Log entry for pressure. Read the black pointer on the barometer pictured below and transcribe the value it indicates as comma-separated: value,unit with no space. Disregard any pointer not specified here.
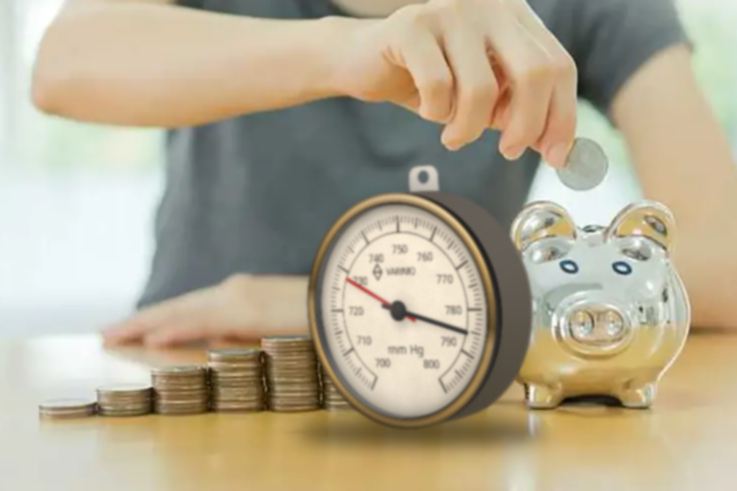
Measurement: 785,mmHg
